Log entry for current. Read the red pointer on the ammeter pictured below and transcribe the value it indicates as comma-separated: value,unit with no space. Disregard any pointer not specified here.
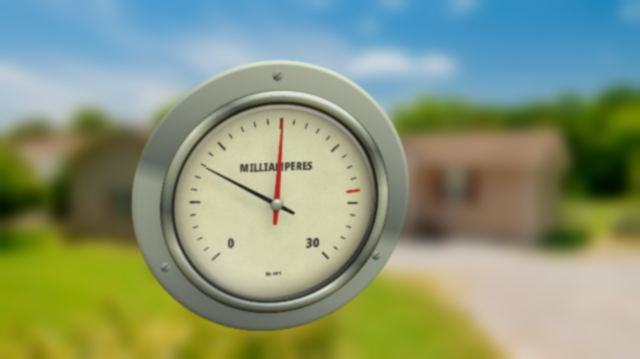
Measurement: 15,mA
